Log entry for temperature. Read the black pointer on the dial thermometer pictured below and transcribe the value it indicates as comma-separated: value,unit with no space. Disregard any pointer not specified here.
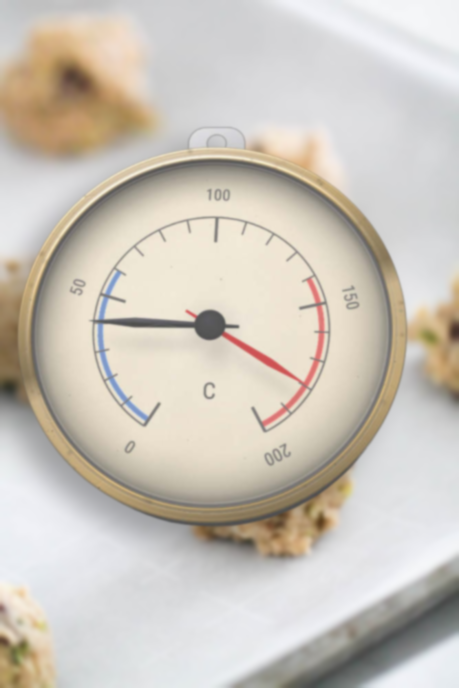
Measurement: 40,°C
